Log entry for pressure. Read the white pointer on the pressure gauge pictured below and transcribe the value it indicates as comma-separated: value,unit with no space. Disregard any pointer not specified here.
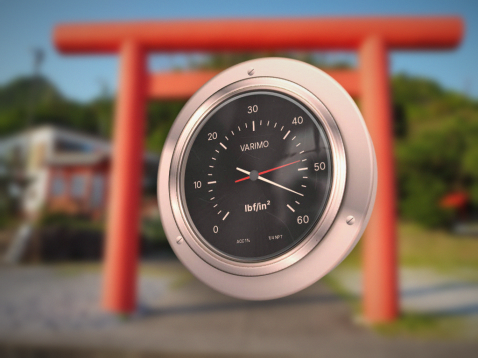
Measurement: 56,psi
